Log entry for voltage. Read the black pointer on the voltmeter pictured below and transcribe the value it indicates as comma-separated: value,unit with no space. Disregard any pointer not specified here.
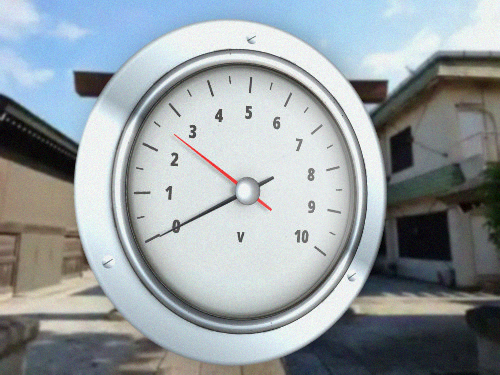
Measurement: 0,V
